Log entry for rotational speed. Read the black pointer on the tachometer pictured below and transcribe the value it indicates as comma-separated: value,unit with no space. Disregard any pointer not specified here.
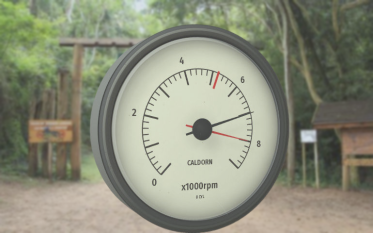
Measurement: 7000,rpm
